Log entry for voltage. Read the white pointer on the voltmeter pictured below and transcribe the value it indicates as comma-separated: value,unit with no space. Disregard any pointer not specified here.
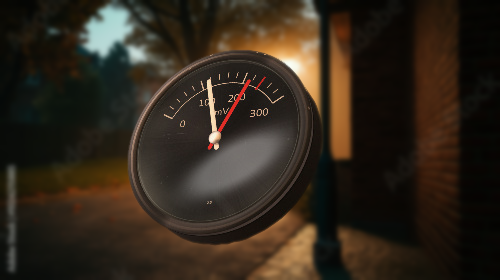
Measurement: 120,mV
